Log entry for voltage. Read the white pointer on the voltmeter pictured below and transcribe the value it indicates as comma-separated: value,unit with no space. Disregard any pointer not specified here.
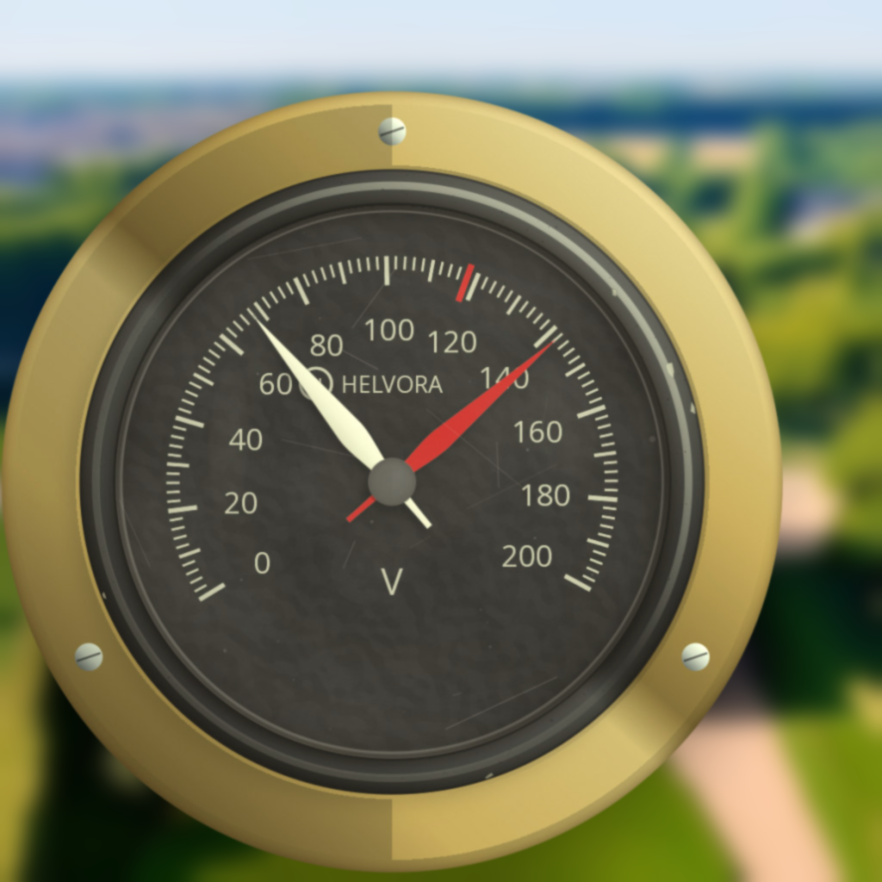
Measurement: 68,V
